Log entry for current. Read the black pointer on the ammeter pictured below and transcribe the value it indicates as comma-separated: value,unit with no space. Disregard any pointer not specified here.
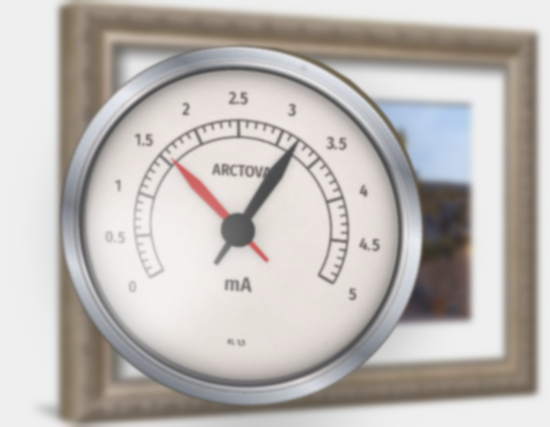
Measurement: 3.2,mA
